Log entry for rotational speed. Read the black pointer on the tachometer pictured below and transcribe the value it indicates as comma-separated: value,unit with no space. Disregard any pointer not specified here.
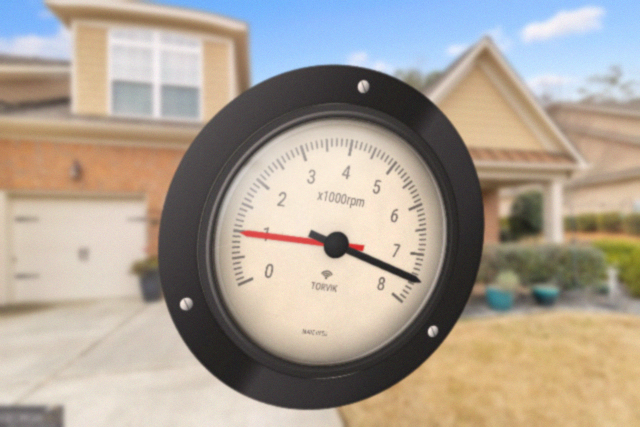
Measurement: 7500,rpm
